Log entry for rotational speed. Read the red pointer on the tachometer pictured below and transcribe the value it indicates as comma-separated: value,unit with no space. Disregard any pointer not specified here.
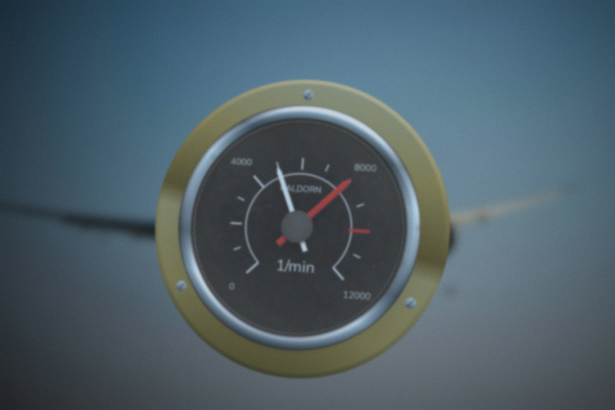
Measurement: 8000,rpm
